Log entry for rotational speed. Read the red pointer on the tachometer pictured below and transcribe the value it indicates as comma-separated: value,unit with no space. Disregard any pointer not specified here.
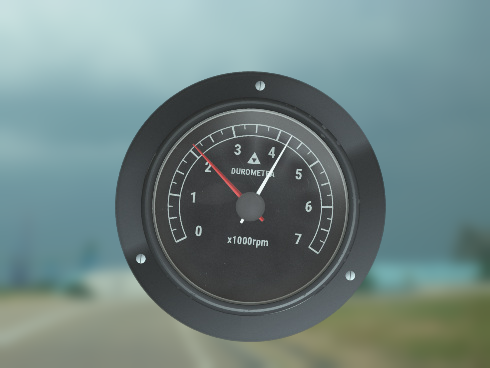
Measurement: 2125,rpm
